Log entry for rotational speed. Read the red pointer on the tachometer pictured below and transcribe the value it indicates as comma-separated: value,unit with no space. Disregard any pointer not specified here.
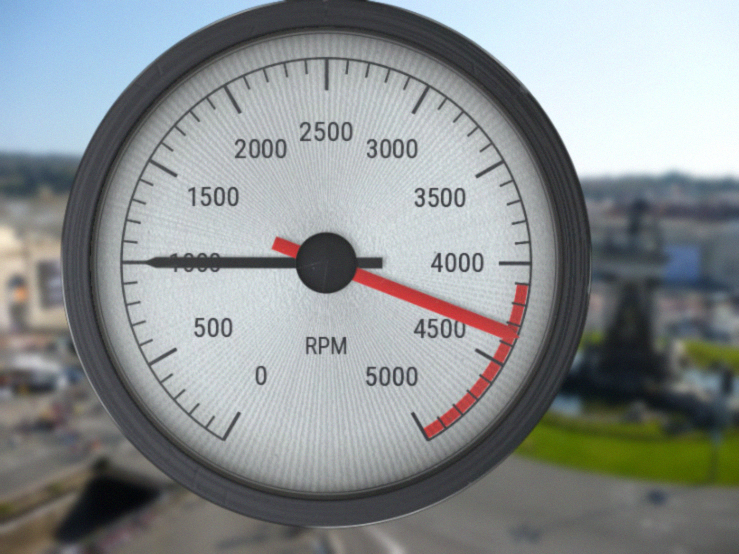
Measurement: 4350,rpm
